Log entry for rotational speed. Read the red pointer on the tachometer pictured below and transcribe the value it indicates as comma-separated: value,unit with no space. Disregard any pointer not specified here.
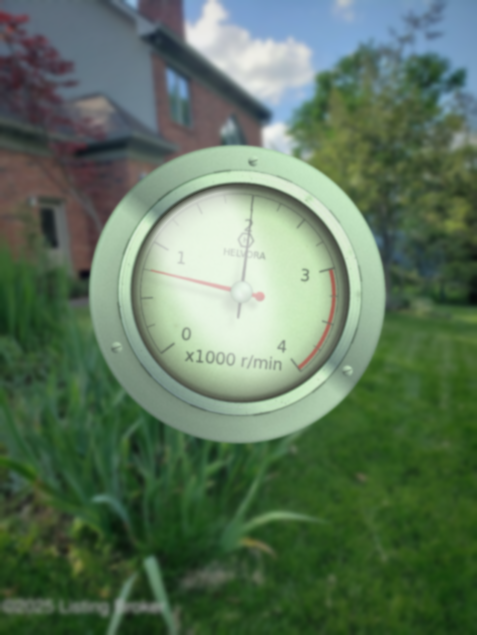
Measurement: 750,rpm
